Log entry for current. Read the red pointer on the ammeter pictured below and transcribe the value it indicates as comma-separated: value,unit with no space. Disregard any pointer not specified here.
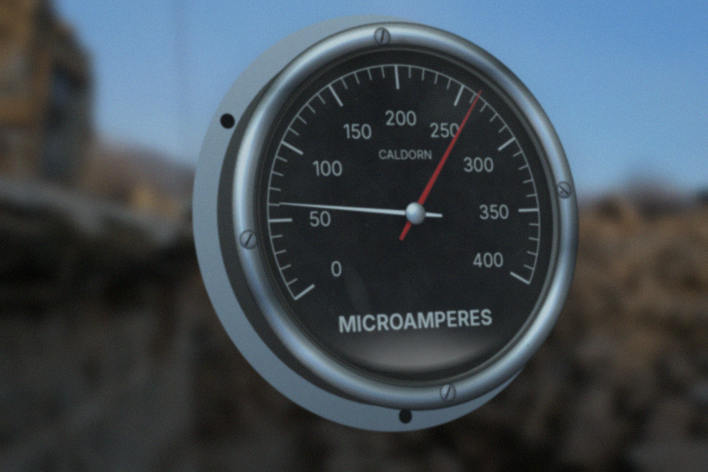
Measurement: 260,µA
